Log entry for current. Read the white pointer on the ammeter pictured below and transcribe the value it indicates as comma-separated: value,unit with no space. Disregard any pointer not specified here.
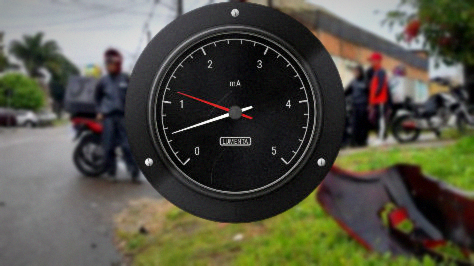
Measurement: 0.5,mA
